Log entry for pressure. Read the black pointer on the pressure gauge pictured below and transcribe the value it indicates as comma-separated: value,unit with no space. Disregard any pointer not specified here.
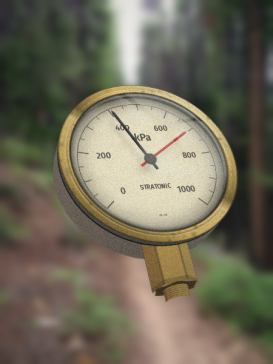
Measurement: 400,kPa
